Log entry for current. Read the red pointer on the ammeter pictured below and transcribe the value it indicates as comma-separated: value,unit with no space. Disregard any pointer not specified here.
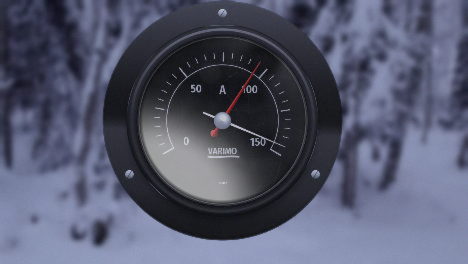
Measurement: 95,A
